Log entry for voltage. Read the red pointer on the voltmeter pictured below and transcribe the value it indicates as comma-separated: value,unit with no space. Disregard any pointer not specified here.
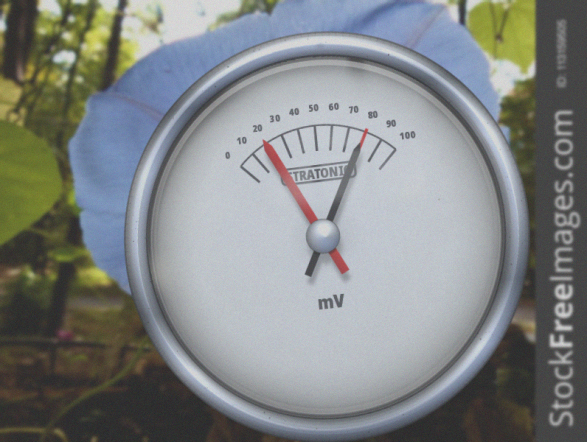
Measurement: 20,mV
